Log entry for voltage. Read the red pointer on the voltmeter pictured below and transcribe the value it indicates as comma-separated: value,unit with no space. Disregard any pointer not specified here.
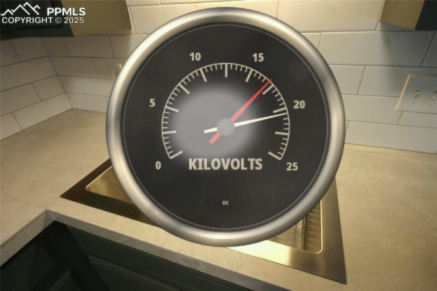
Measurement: 17,kV
